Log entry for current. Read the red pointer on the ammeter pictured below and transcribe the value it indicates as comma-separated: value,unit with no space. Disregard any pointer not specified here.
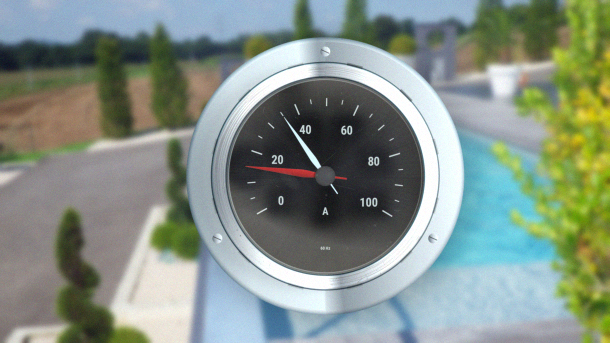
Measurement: 15,A
